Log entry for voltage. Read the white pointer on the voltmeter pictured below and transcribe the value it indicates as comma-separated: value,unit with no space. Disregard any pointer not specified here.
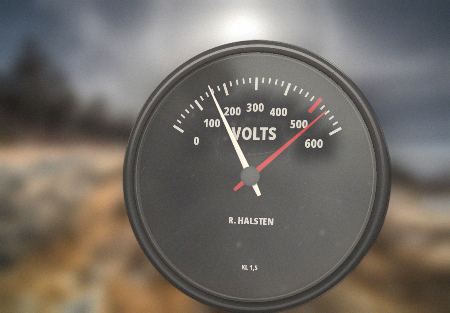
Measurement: 160,V
